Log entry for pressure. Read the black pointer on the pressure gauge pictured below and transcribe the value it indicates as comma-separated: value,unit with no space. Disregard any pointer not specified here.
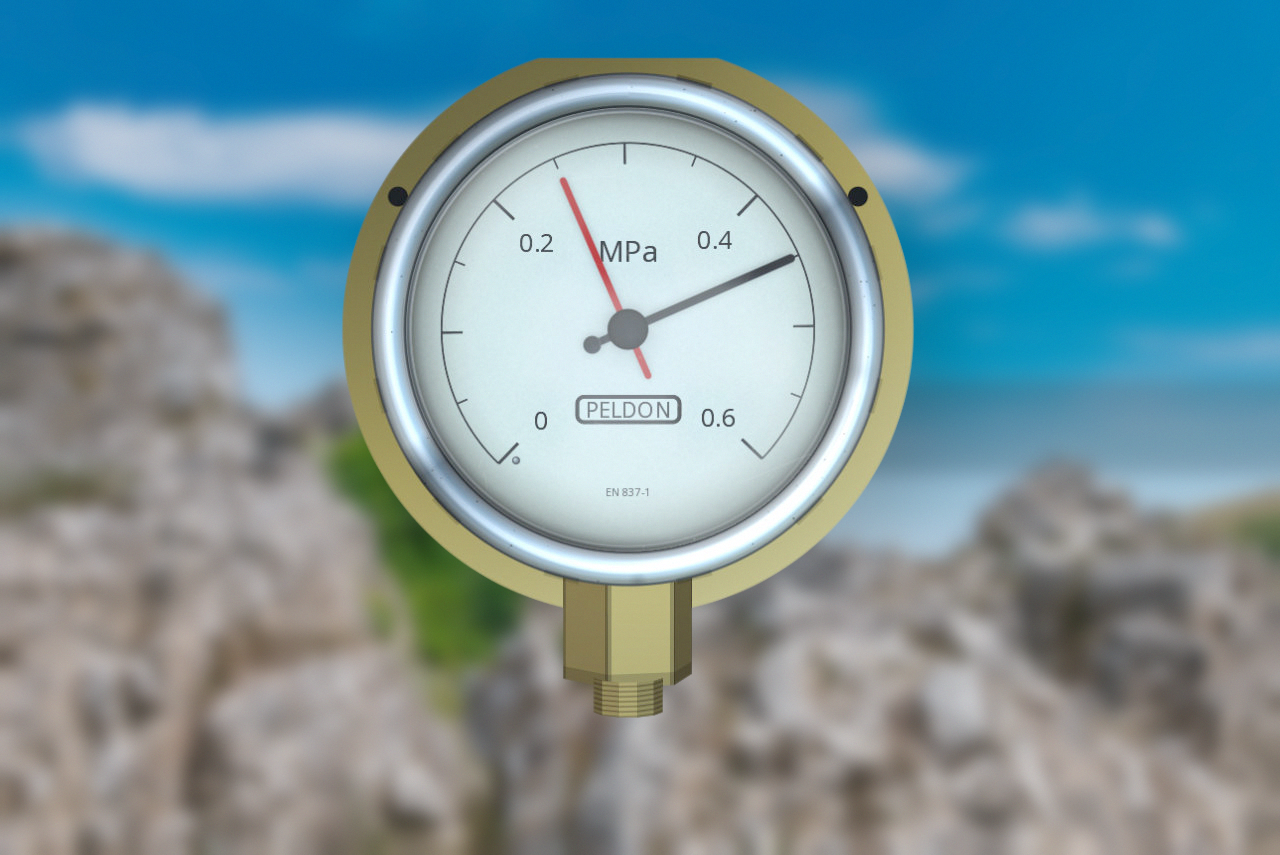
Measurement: 0.45,MPa
